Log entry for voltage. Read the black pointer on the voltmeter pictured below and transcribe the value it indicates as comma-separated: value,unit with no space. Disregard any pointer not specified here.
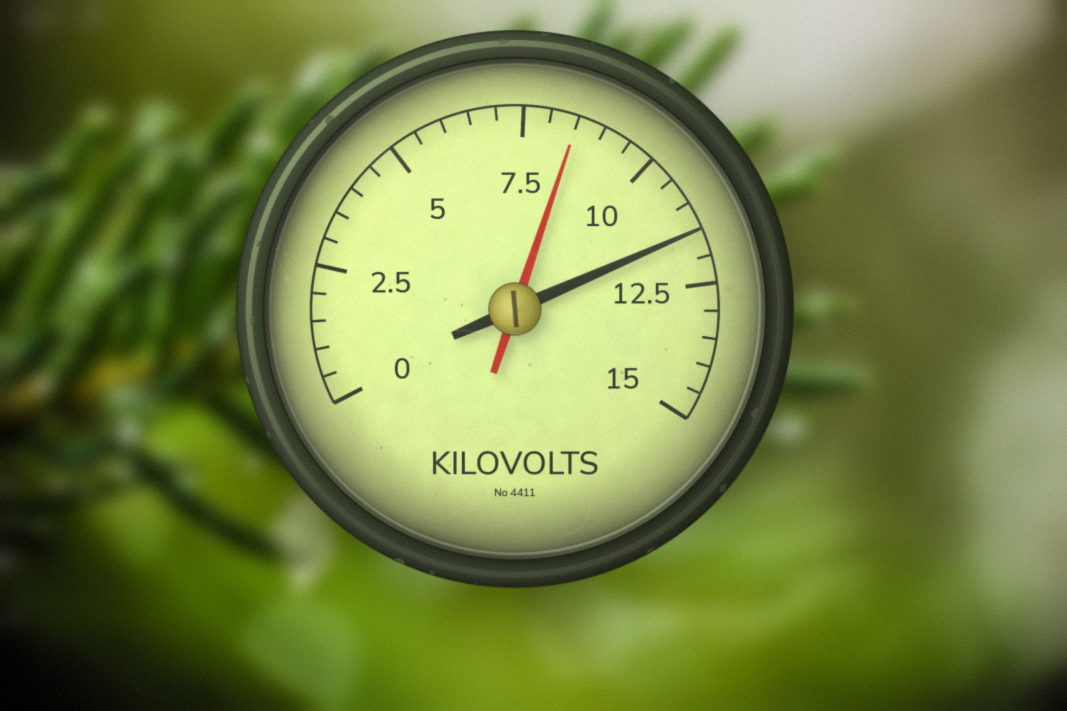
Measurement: 11.5,kV
